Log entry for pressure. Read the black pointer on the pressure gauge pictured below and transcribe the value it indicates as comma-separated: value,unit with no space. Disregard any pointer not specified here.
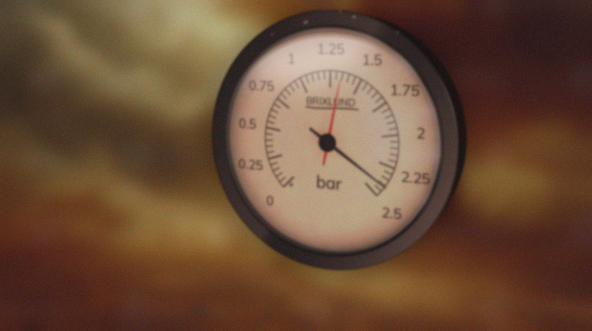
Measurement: 2.4,bar
